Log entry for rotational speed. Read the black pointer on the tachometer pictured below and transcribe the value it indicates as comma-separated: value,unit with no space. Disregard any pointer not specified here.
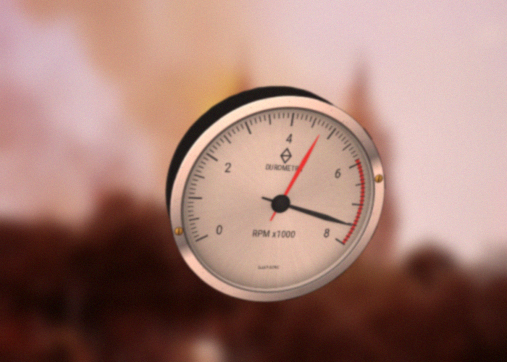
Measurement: 7500,rpm
